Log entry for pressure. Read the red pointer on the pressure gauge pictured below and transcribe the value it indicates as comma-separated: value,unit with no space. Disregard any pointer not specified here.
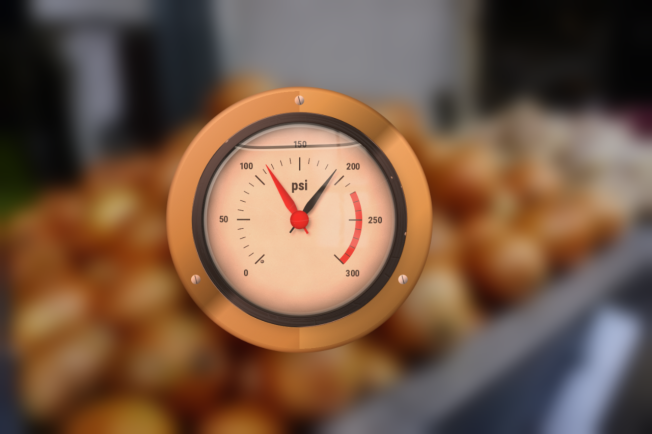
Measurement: 115,psi
